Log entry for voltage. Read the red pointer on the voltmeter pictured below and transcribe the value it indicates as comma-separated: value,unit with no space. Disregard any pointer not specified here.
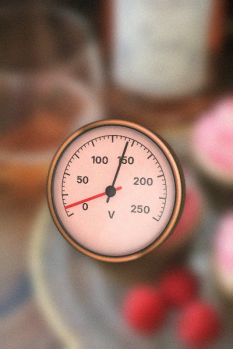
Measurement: 10,V
